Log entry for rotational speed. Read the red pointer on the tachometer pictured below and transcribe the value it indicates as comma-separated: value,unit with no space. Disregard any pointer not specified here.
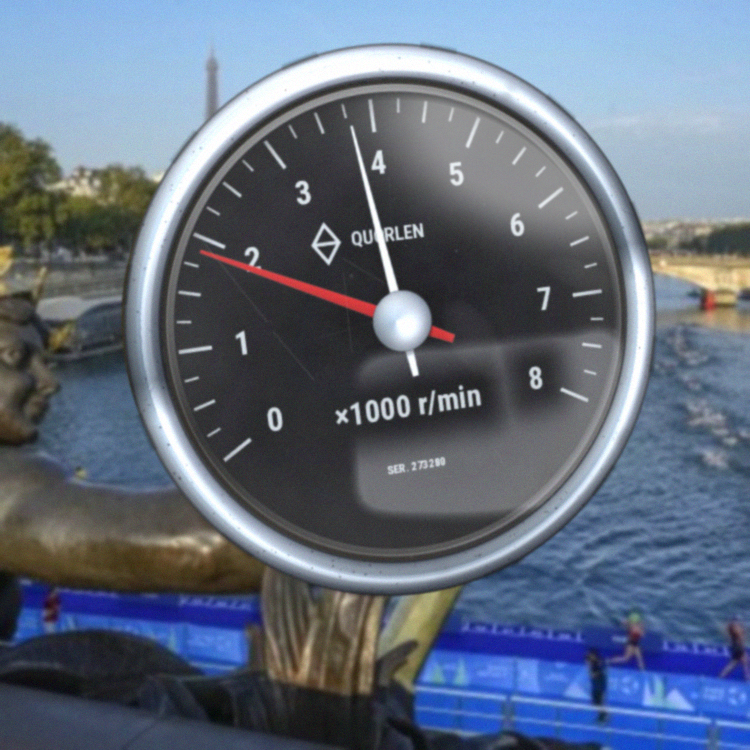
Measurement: 1875,rpm
